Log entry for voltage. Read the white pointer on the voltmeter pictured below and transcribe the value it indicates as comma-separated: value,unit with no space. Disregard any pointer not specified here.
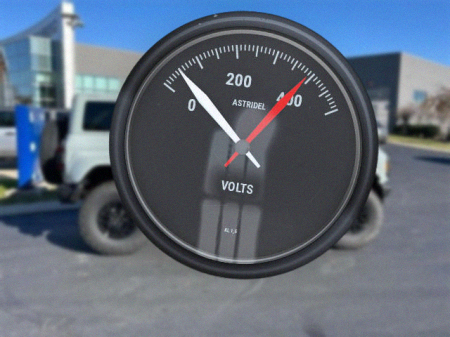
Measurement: 50,V
